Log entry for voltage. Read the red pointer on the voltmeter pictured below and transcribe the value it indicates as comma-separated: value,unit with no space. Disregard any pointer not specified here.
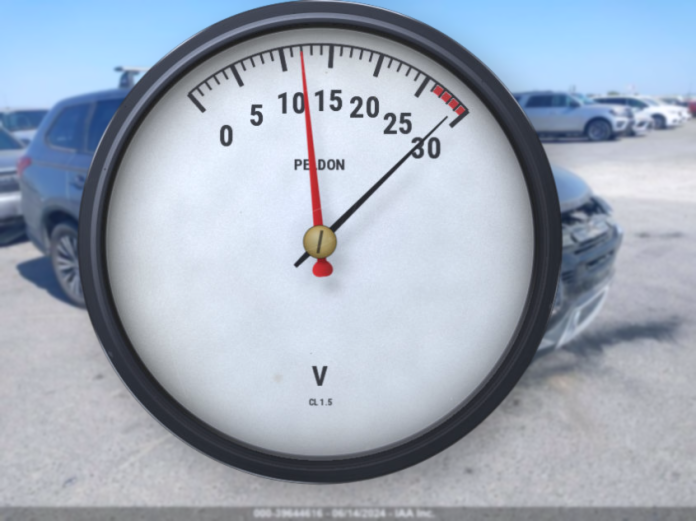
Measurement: 12,V
